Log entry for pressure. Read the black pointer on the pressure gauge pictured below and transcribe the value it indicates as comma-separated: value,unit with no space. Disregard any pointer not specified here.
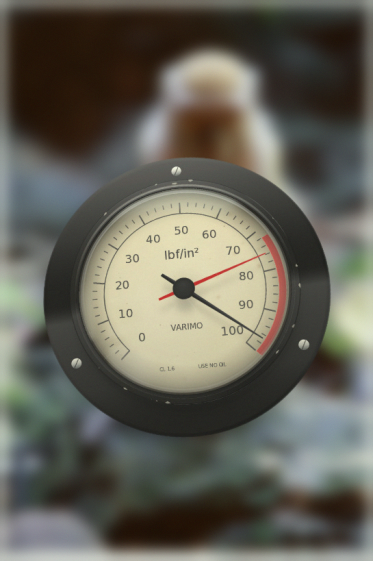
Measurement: 97,psi
